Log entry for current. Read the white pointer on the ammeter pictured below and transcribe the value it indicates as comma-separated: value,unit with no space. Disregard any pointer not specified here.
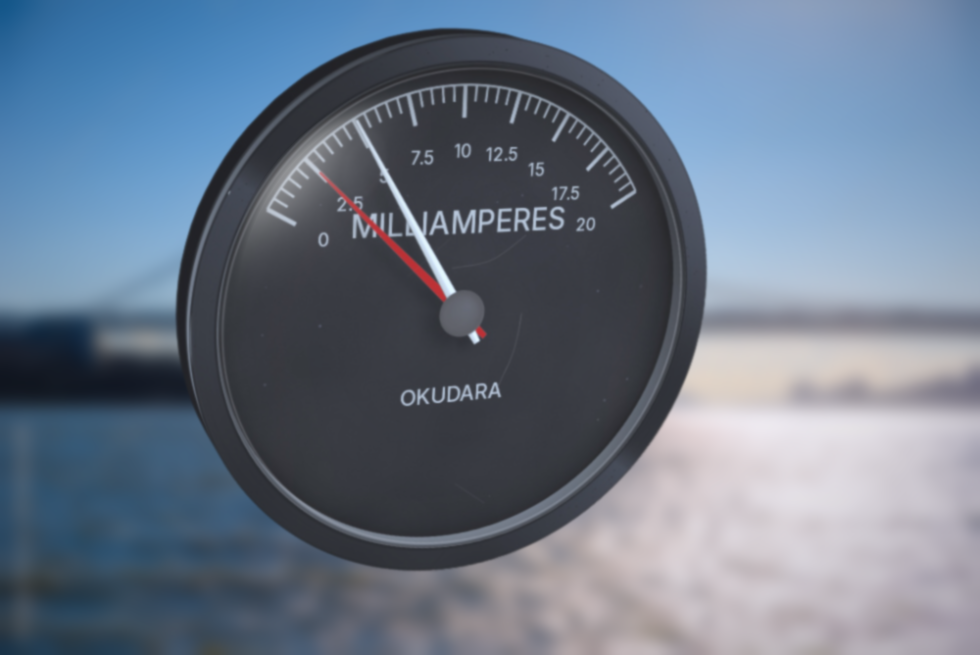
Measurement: 5,mA
